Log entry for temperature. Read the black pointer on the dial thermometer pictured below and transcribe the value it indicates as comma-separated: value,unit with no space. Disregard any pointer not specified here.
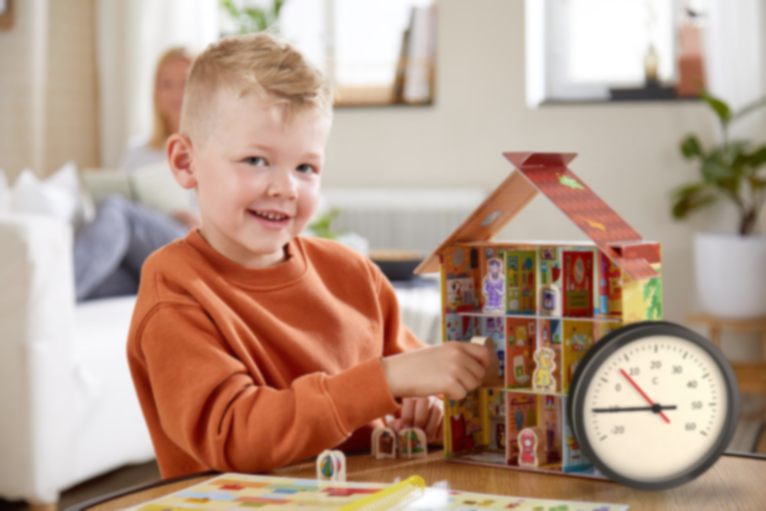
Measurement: -10,°C
